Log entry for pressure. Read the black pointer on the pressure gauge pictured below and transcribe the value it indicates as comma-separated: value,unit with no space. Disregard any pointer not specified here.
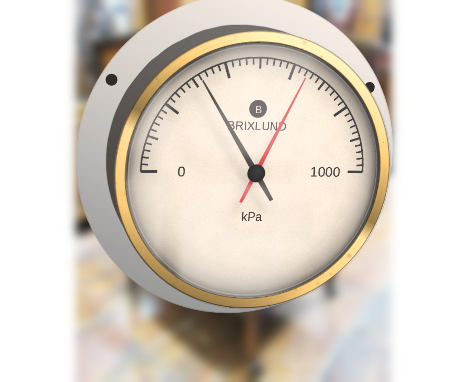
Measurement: 320,kPa
